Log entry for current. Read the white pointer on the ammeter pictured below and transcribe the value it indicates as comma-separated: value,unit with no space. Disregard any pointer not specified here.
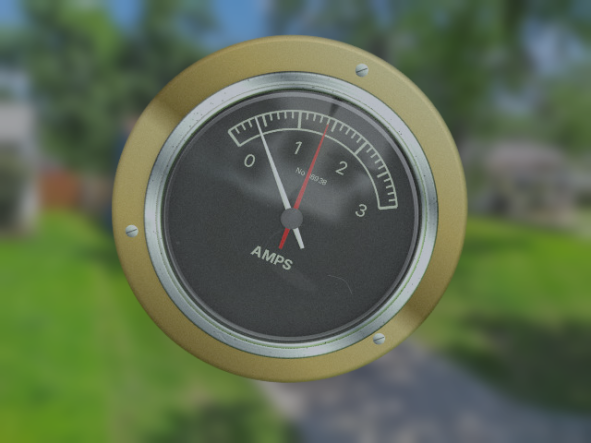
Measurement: 0.4,A
